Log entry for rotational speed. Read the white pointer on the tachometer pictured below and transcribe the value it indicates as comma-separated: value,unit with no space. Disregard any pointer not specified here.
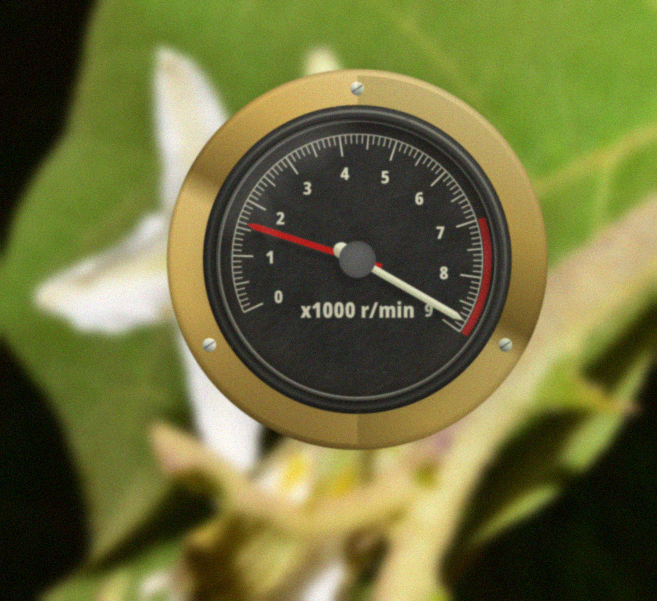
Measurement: 8800,rpm
